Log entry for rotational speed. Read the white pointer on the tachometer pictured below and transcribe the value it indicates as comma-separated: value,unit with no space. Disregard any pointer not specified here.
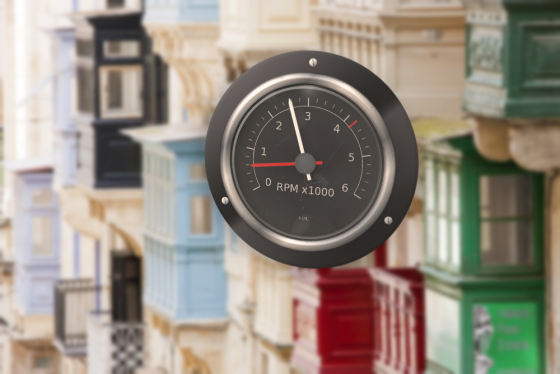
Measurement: 2600,rpm
